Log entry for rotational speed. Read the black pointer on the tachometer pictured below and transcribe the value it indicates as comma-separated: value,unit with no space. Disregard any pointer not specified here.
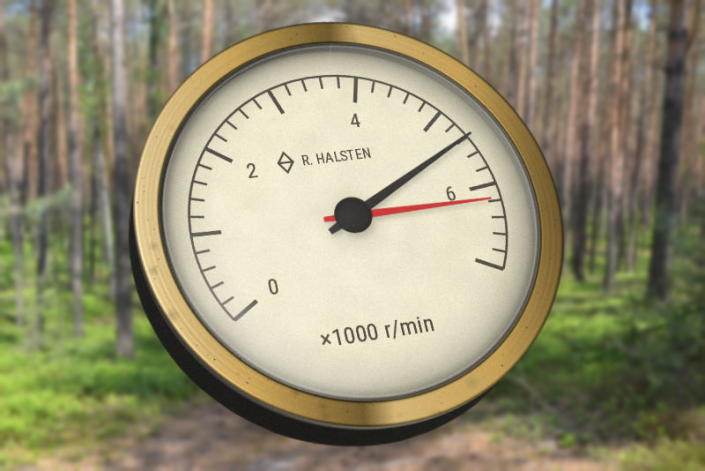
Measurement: 5400,rpm
